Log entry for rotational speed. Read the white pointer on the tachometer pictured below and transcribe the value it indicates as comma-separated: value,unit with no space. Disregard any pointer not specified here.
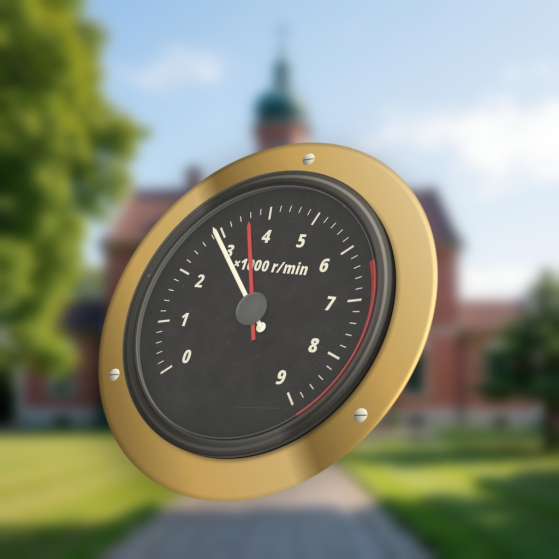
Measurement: 2900,rpm
